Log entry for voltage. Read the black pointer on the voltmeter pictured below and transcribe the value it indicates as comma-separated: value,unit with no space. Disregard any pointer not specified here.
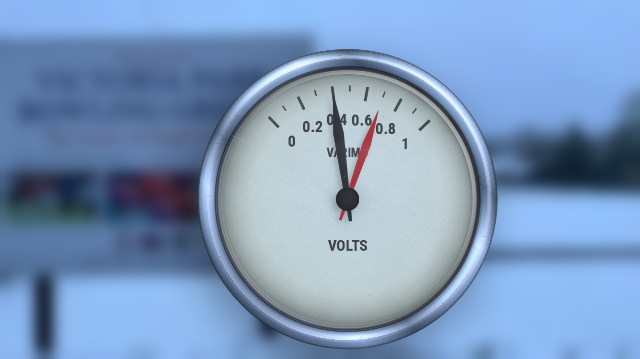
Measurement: 0.4,V
